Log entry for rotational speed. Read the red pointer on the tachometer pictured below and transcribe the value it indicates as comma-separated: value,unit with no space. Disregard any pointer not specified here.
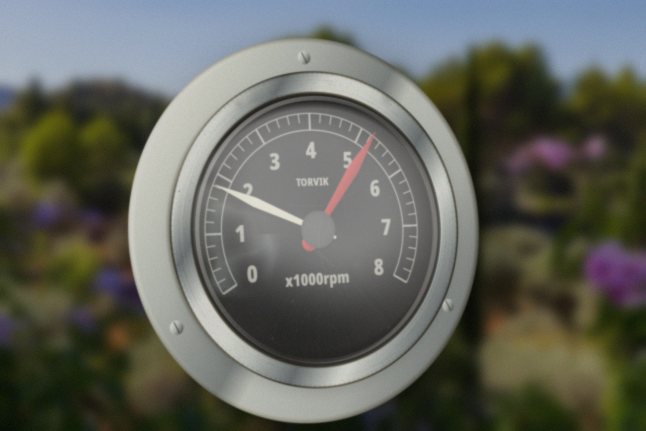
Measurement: 5200,rpm
